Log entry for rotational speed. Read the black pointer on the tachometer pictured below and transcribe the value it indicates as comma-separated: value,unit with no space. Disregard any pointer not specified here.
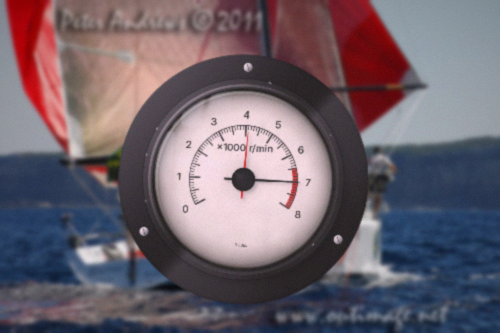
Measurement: 7000,rpm
